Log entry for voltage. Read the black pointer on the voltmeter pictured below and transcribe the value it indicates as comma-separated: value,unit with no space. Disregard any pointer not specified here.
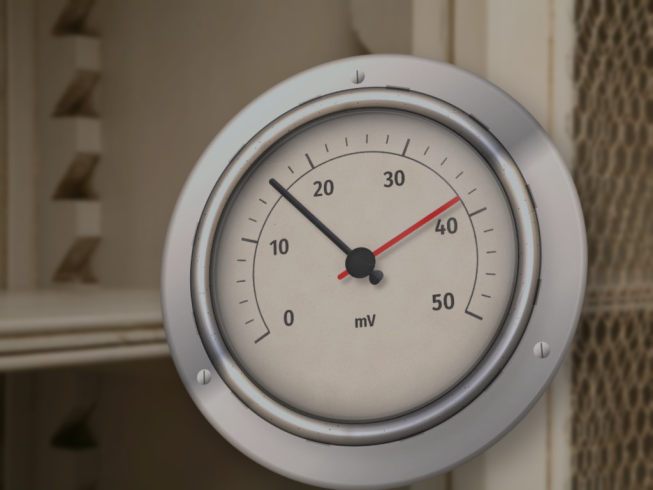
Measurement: 16,mV
